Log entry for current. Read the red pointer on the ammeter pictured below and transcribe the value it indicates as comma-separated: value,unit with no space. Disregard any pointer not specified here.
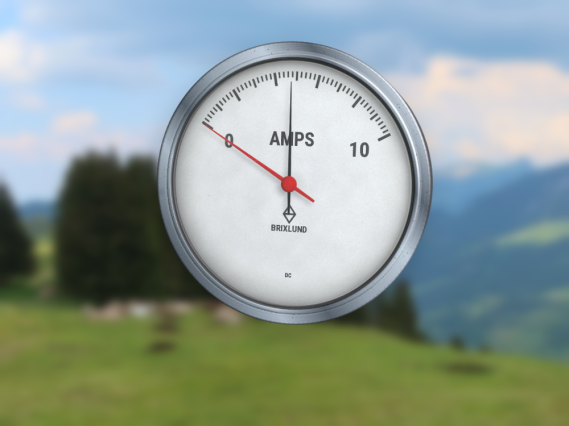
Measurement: 0,A
